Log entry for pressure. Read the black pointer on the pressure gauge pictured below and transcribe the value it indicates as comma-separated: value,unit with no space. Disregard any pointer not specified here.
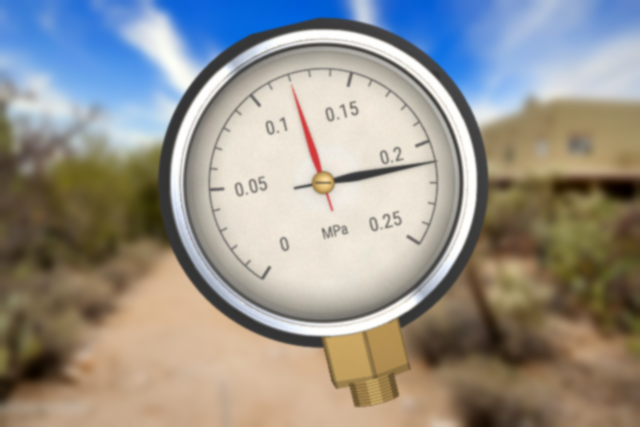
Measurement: 0.21,MPa
